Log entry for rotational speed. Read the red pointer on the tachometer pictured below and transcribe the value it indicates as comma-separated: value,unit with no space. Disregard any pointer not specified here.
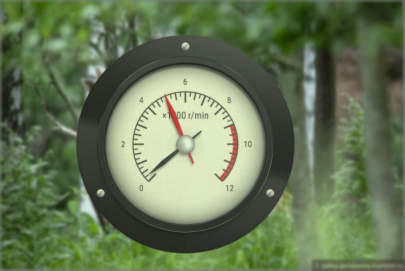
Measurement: 5000,rpm
